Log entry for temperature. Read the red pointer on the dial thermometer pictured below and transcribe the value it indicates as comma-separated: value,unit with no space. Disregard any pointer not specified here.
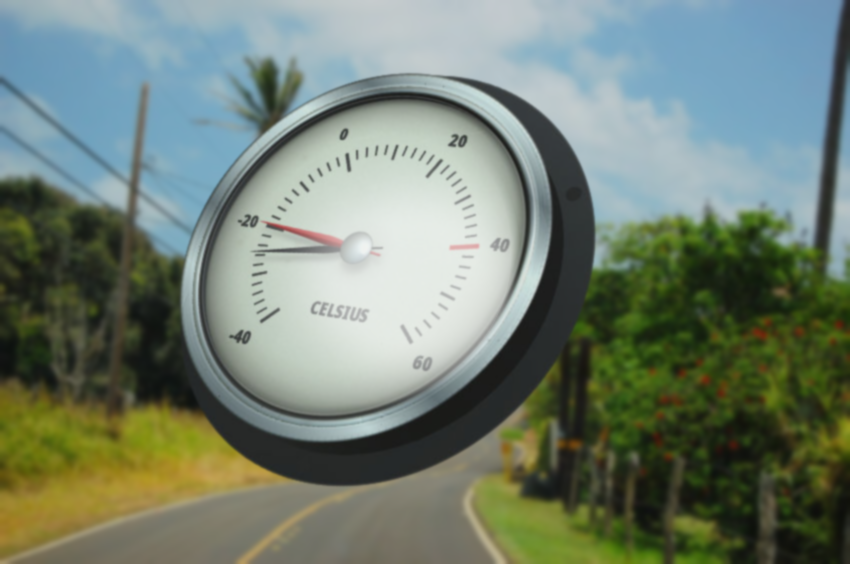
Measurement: -20,°C
